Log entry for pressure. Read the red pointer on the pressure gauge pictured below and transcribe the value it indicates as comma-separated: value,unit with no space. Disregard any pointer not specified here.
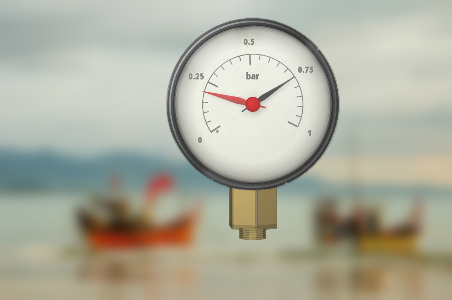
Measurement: 0.2,bar
